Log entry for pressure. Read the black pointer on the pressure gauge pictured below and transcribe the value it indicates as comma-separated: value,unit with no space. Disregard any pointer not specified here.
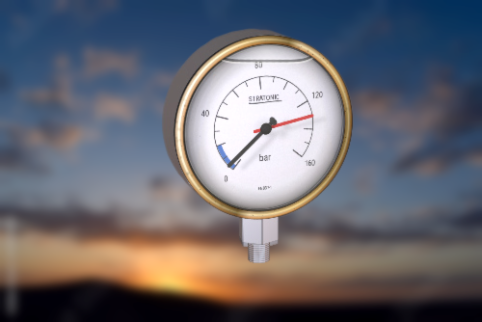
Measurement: 5,bar
